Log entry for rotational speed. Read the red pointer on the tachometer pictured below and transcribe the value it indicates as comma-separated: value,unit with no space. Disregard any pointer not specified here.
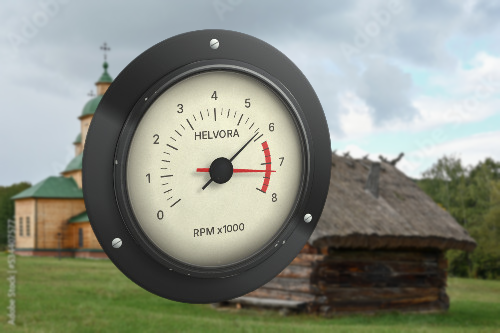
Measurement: 7250,rpm
